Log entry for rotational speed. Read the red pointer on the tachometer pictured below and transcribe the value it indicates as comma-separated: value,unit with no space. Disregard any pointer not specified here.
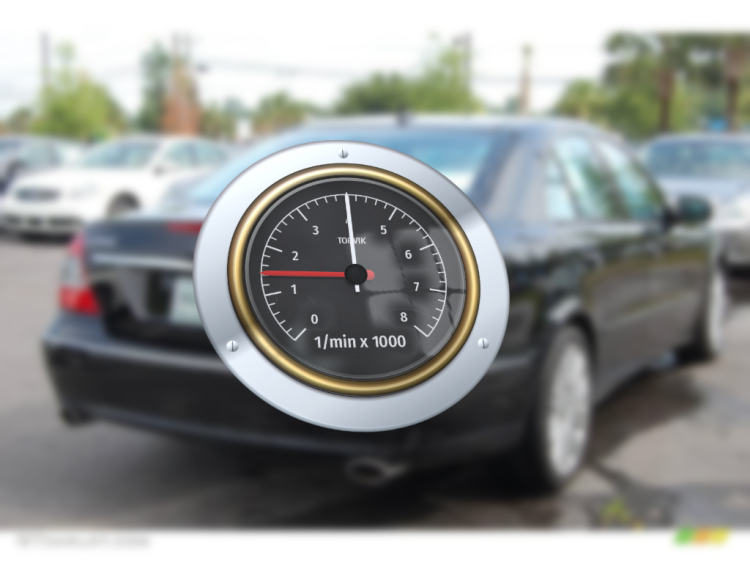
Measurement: 1400,rpm
